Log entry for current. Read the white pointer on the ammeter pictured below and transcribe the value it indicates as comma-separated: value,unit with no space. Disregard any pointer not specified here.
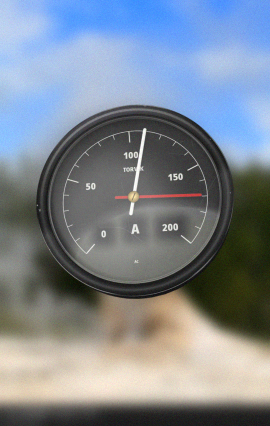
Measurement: 110,A
